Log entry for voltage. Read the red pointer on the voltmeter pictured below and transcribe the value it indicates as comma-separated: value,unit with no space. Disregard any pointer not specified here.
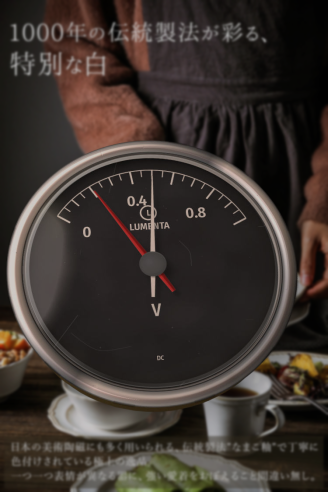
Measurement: 0.2,V
